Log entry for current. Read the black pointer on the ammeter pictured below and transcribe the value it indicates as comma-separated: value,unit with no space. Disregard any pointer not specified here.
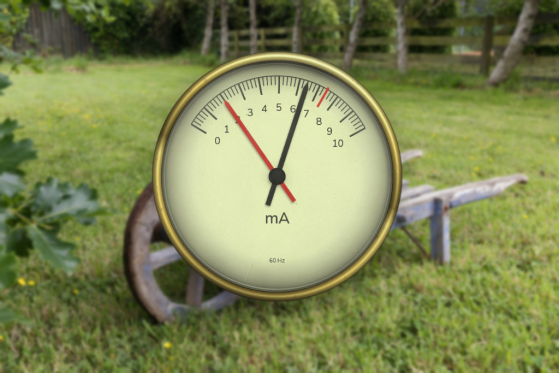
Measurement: 6.4,mA
